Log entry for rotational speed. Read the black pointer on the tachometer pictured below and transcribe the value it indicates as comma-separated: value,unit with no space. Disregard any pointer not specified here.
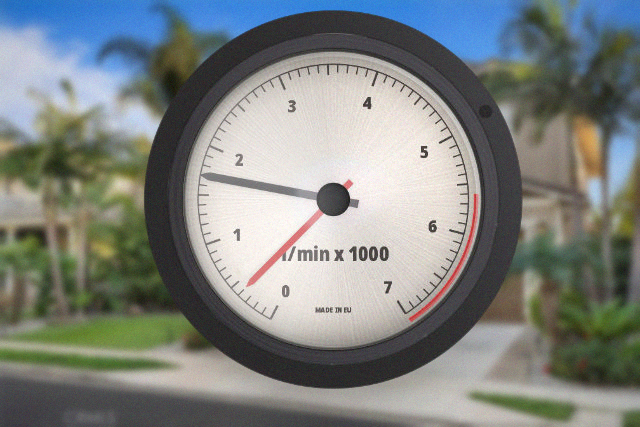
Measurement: 1700,rpm
